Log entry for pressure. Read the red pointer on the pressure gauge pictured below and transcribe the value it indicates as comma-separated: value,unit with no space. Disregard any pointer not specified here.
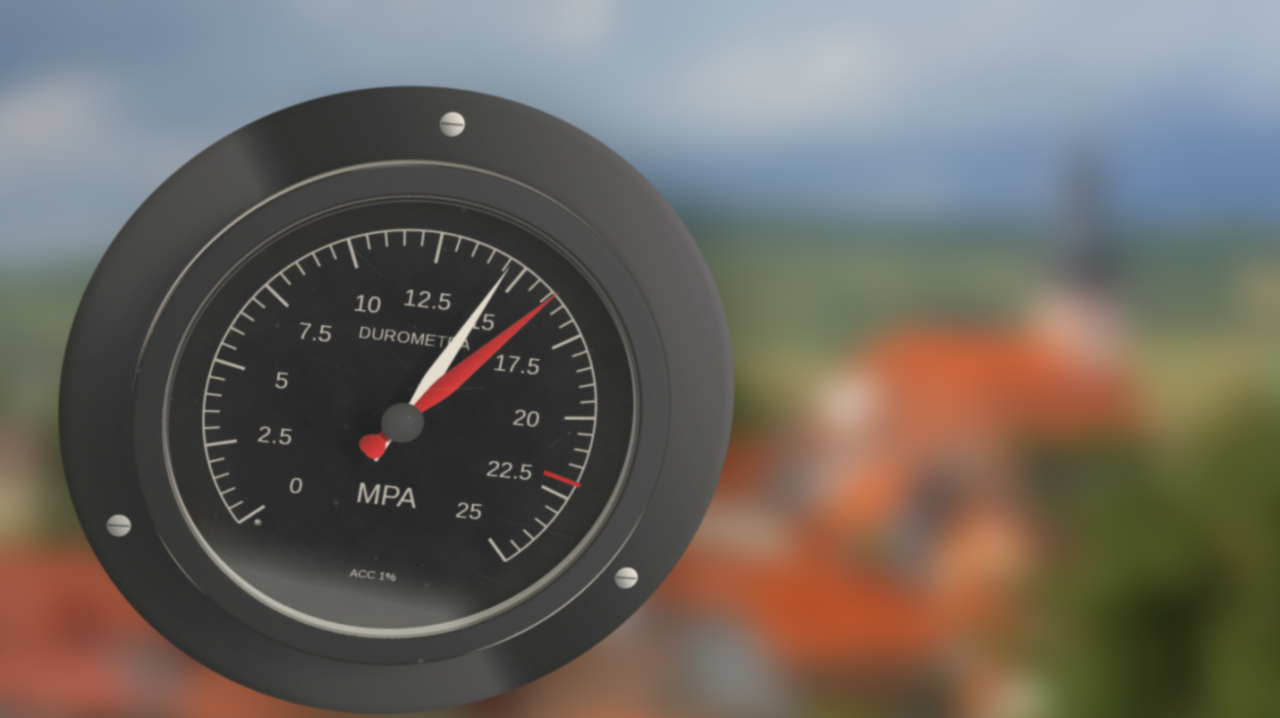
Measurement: 16,MPa
